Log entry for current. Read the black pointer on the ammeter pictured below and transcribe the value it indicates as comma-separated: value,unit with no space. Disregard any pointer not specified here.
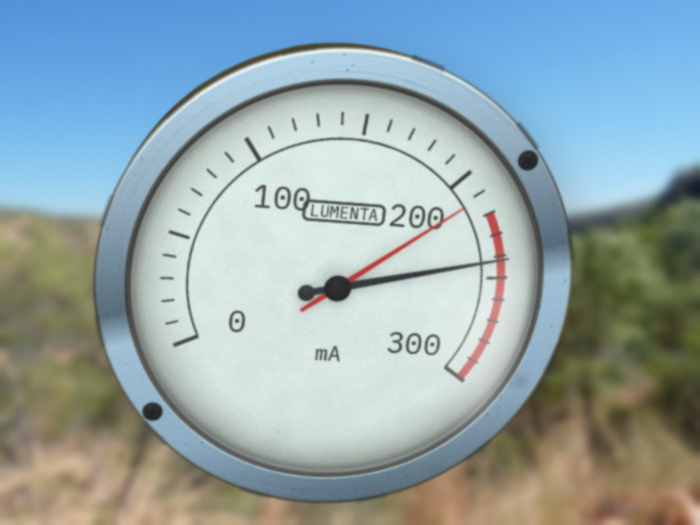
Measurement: 240,mA
